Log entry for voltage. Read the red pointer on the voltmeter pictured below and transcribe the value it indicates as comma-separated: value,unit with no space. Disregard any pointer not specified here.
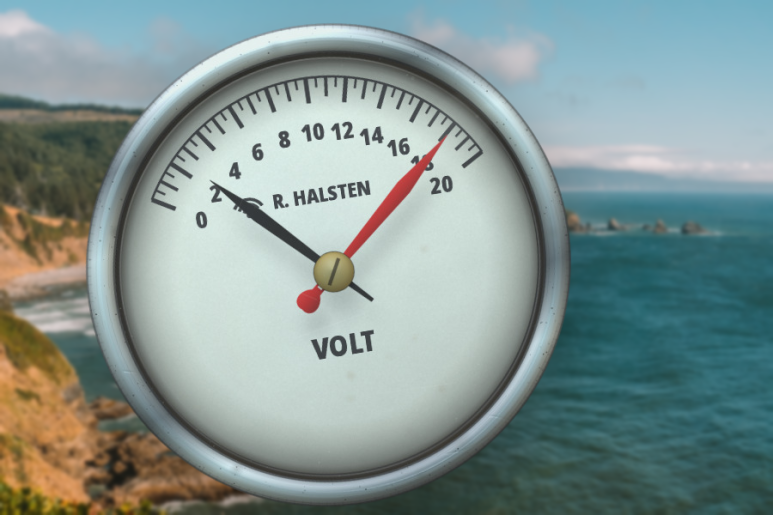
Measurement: 18,V
